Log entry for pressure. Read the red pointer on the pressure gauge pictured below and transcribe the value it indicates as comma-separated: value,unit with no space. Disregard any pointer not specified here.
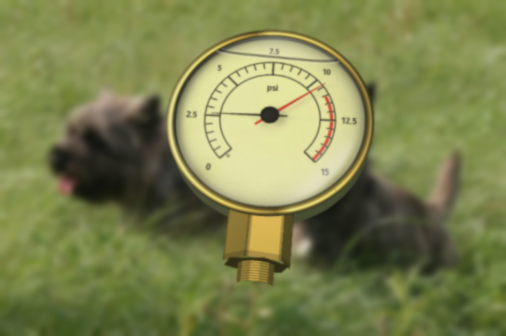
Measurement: 10.5,psi
